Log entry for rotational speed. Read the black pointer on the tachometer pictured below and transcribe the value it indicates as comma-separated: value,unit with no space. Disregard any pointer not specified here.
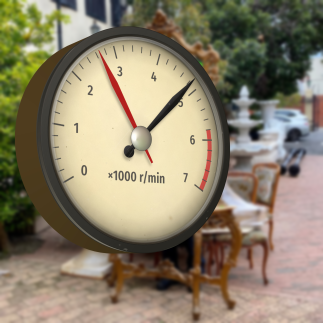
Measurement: 4800,rpm
